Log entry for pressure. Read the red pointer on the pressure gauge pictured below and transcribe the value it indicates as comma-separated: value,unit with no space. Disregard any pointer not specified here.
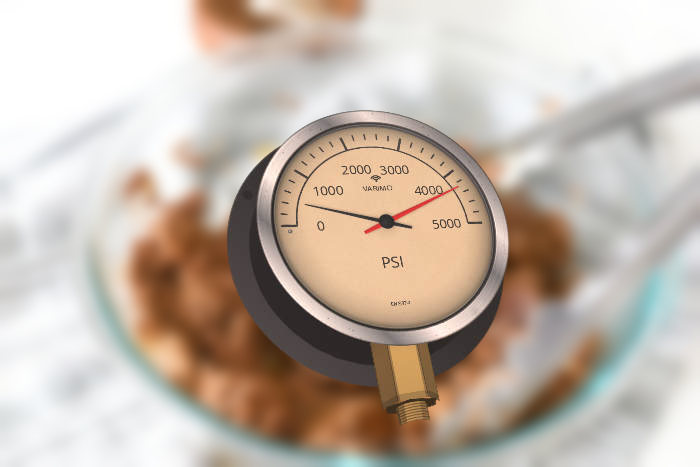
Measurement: 4300,psi
